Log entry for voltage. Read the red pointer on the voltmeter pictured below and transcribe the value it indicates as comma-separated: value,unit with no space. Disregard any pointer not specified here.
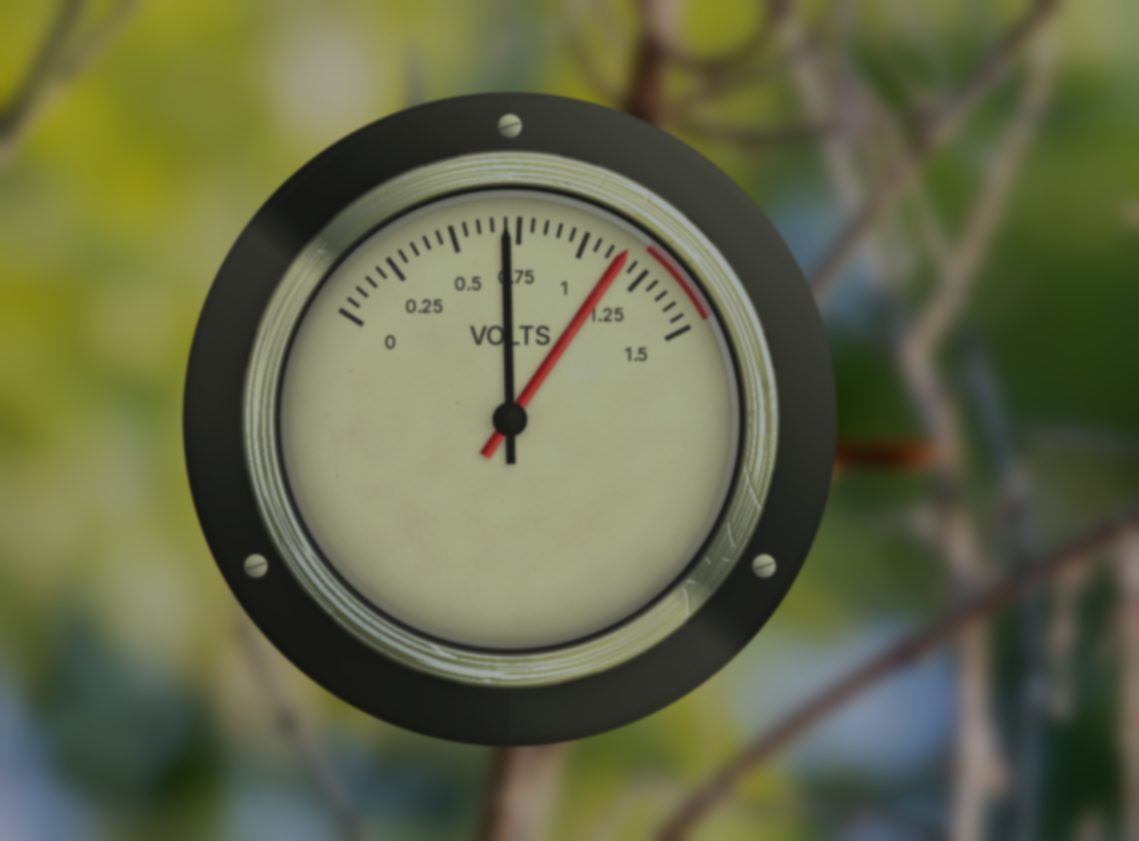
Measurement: 1.15,V
